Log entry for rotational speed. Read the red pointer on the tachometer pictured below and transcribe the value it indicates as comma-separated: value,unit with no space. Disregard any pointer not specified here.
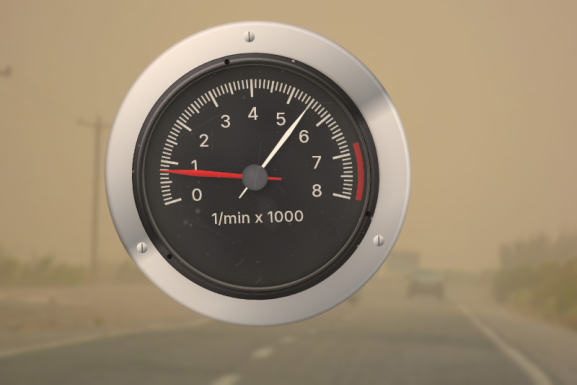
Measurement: 800,rpm
